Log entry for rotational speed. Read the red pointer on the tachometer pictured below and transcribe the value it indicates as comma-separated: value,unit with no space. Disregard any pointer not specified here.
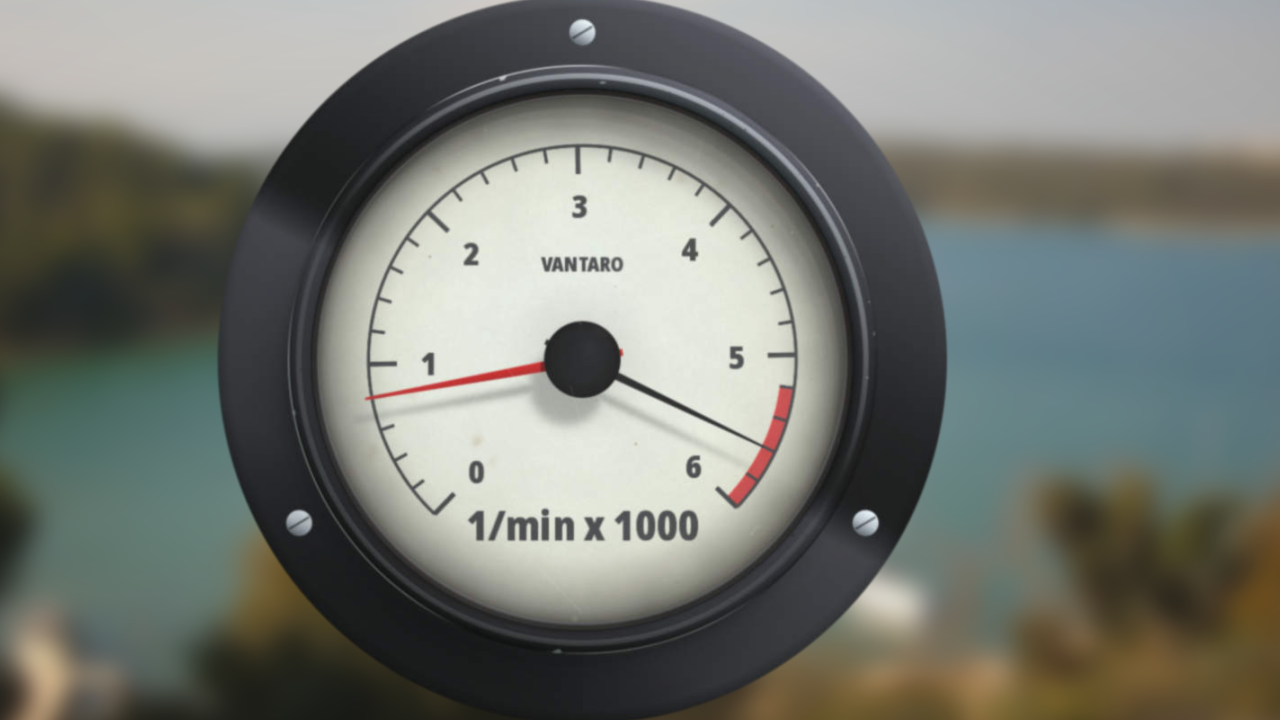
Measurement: 800,rpm
